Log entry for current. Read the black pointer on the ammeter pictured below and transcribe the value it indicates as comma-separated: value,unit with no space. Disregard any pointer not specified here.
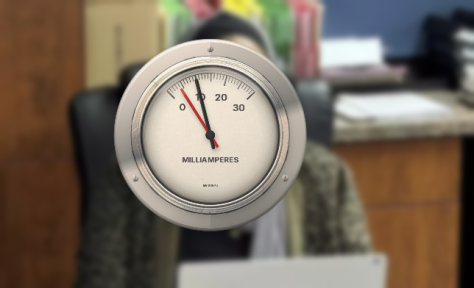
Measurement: 10,mA
